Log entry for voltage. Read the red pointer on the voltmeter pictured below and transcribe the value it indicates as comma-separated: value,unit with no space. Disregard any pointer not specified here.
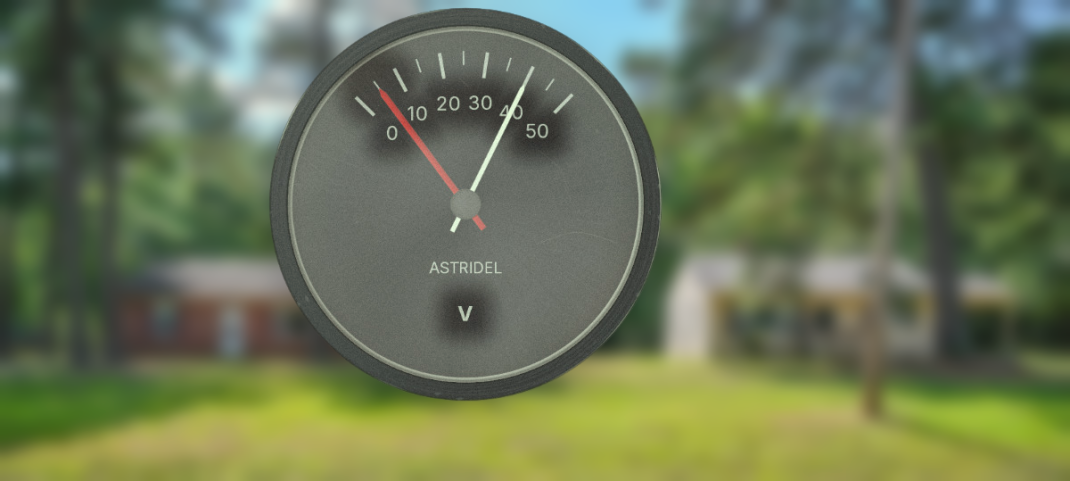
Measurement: 5,V
